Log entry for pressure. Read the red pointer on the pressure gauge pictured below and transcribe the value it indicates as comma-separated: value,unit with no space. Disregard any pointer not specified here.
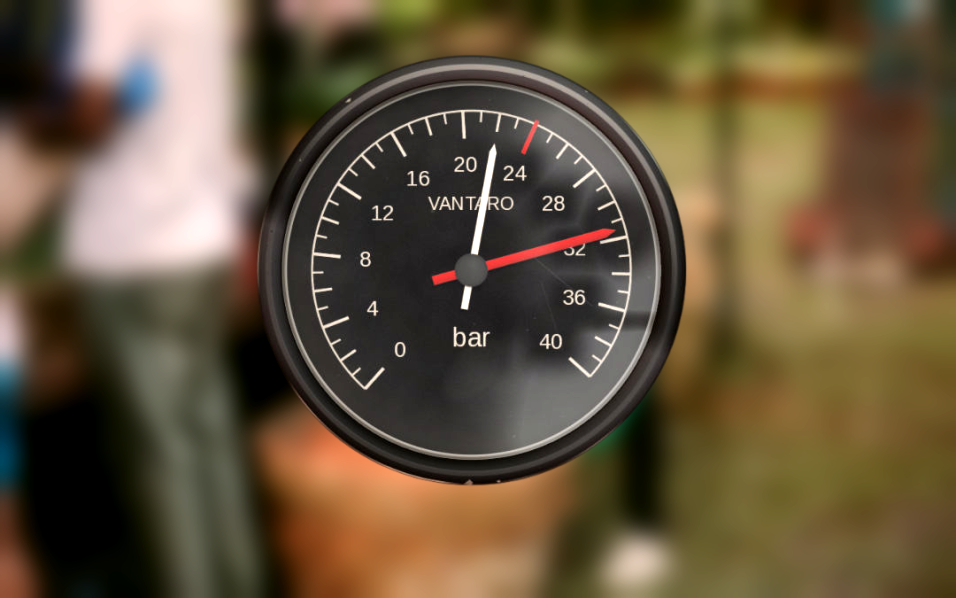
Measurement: 31.5,bar
